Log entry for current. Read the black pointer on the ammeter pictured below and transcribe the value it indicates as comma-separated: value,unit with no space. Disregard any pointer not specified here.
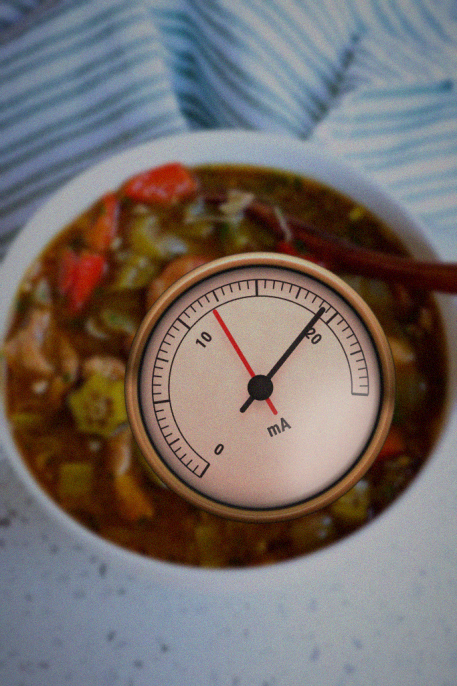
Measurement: 19.25,mA
